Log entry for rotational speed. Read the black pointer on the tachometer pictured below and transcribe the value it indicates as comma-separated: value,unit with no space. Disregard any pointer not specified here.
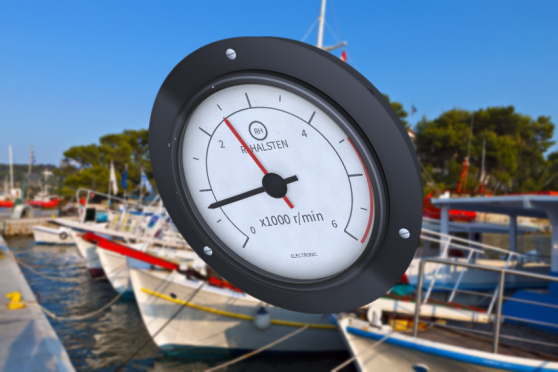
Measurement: 750,rpm
